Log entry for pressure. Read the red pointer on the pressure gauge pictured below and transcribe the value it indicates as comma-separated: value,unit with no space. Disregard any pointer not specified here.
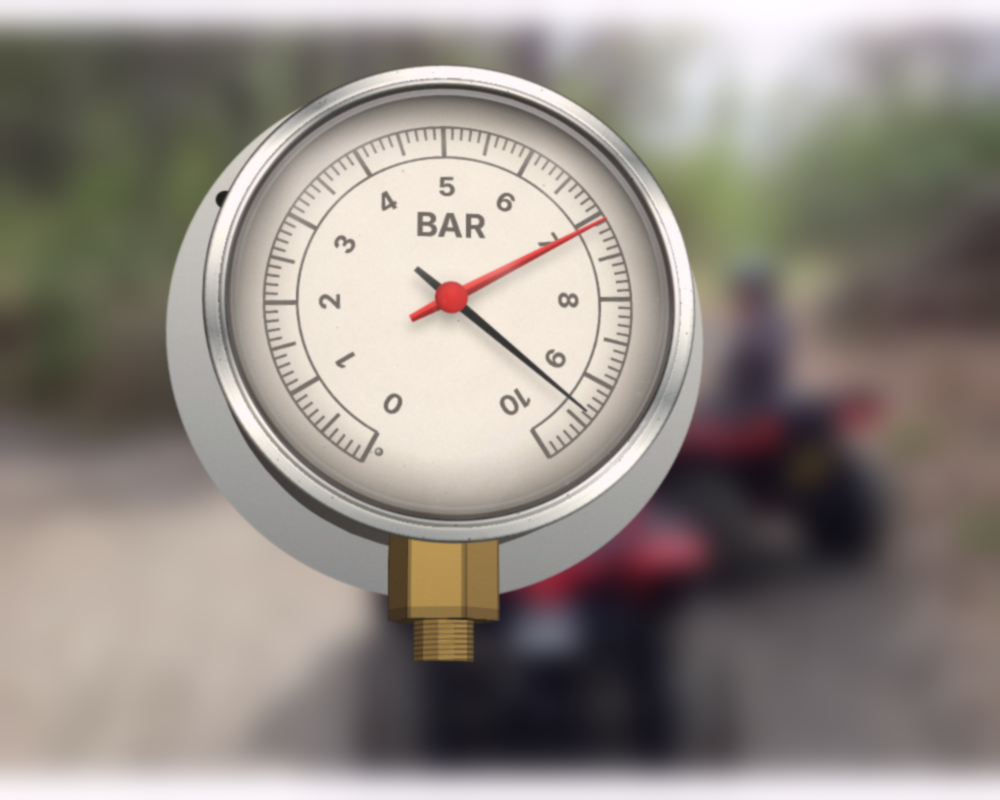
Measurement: 7.1,bar
